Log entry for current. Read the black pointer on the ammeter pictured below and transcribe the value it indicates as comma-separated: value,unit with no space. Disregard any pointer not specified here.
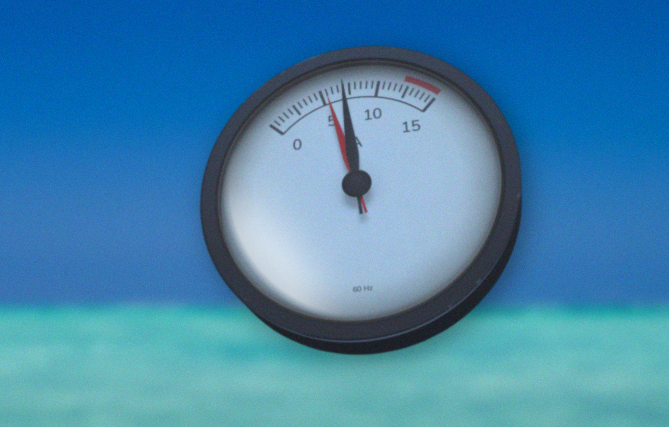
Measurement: 7,A
